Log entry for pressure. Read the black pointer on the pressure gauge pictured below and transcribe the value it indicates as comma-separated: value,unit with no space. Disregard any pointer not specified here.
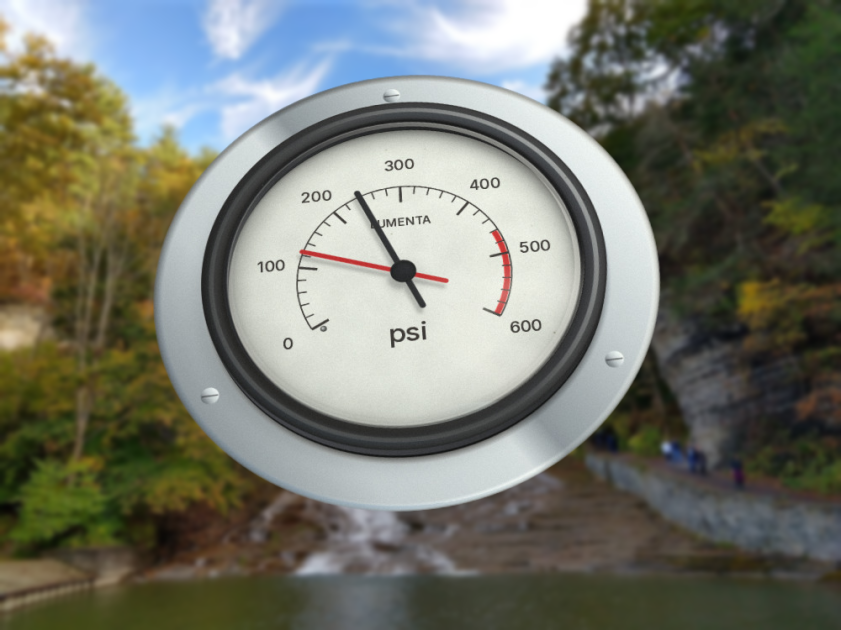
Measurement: 240,psi
